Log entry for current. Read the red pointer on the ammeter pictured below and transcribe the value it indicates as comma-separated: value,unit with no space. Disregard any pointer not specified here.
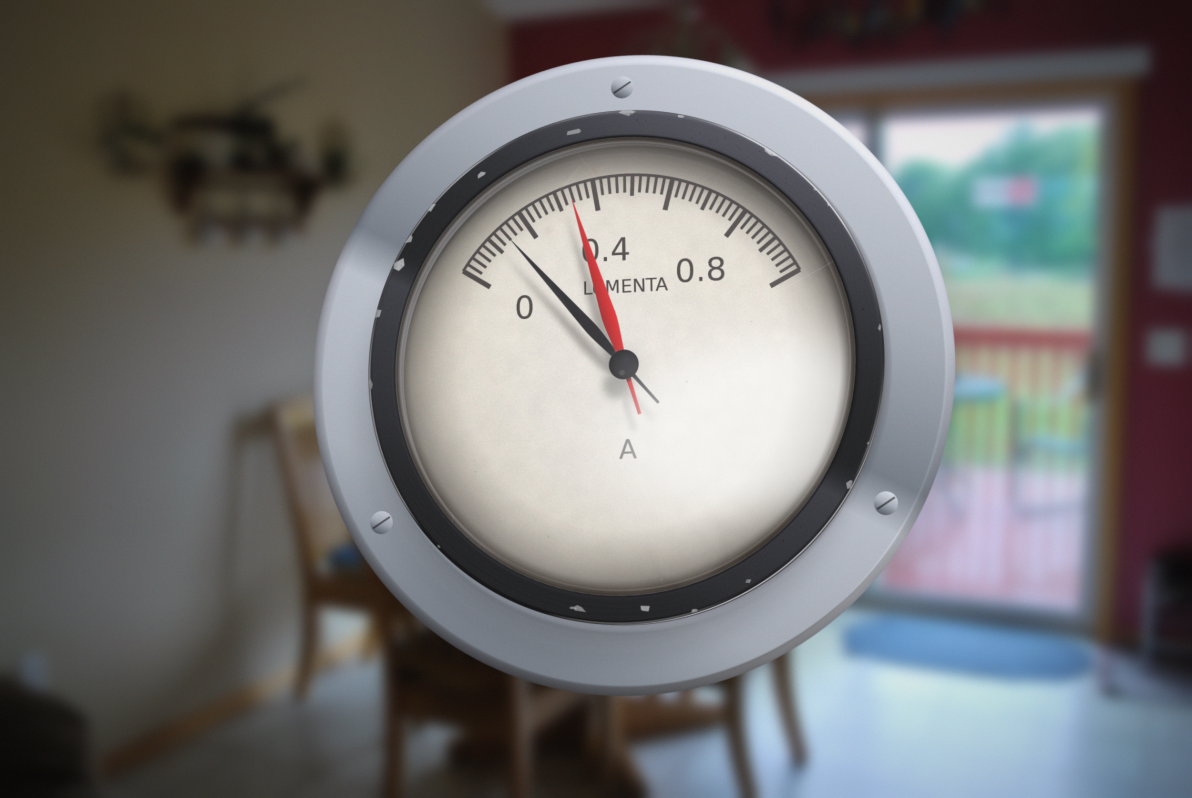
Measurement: 0.34,A
